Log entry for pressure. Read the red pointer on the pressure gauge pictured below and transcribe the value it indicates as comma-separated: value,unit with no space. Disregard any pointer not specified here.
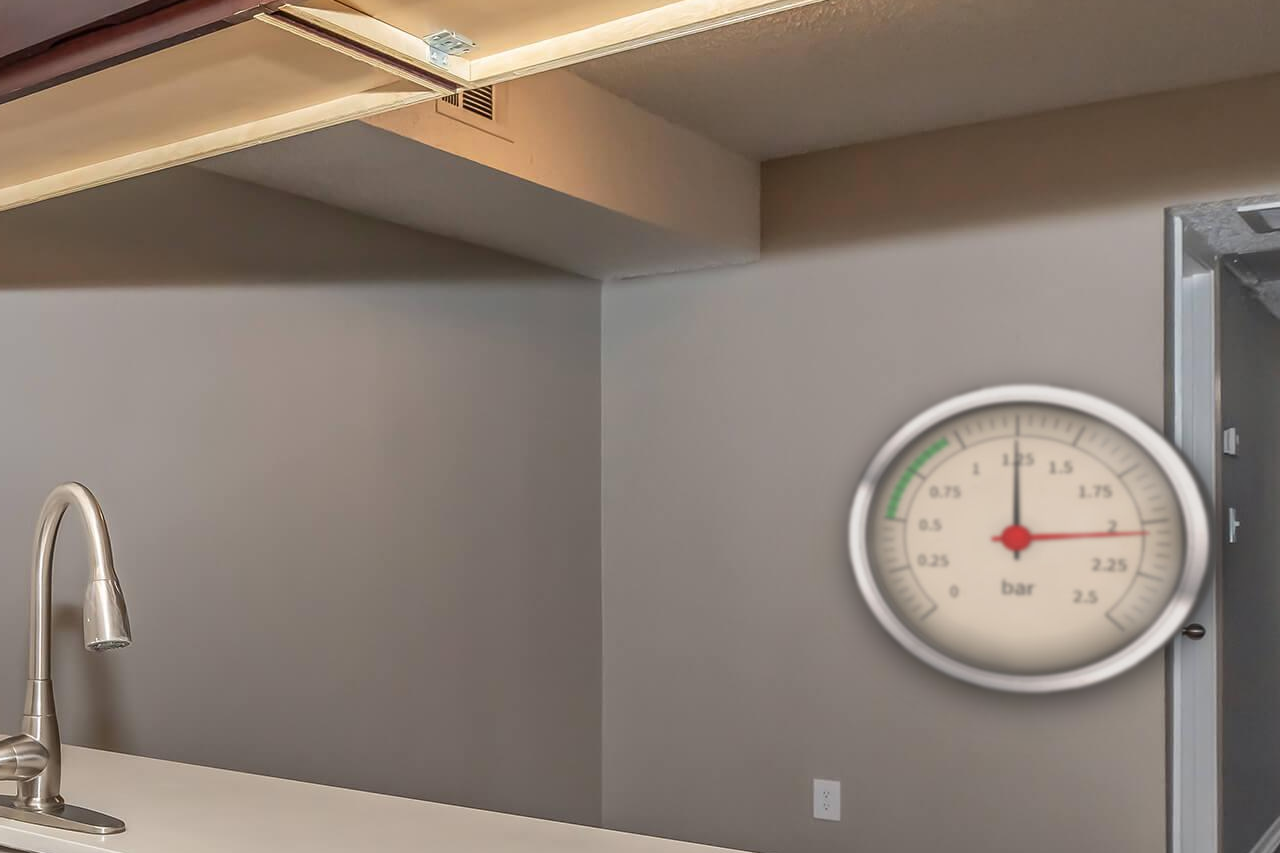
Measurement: 2.05,bar
